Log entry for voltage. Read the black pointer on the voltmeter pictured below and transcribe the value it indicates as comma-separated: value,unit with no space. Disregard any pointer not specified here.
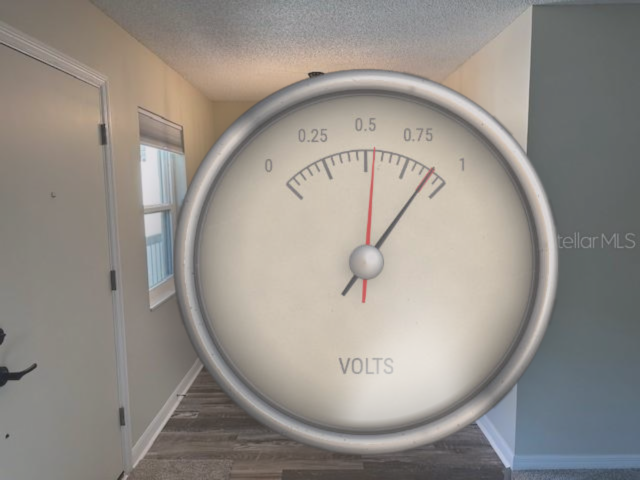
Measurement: 0.9,V
